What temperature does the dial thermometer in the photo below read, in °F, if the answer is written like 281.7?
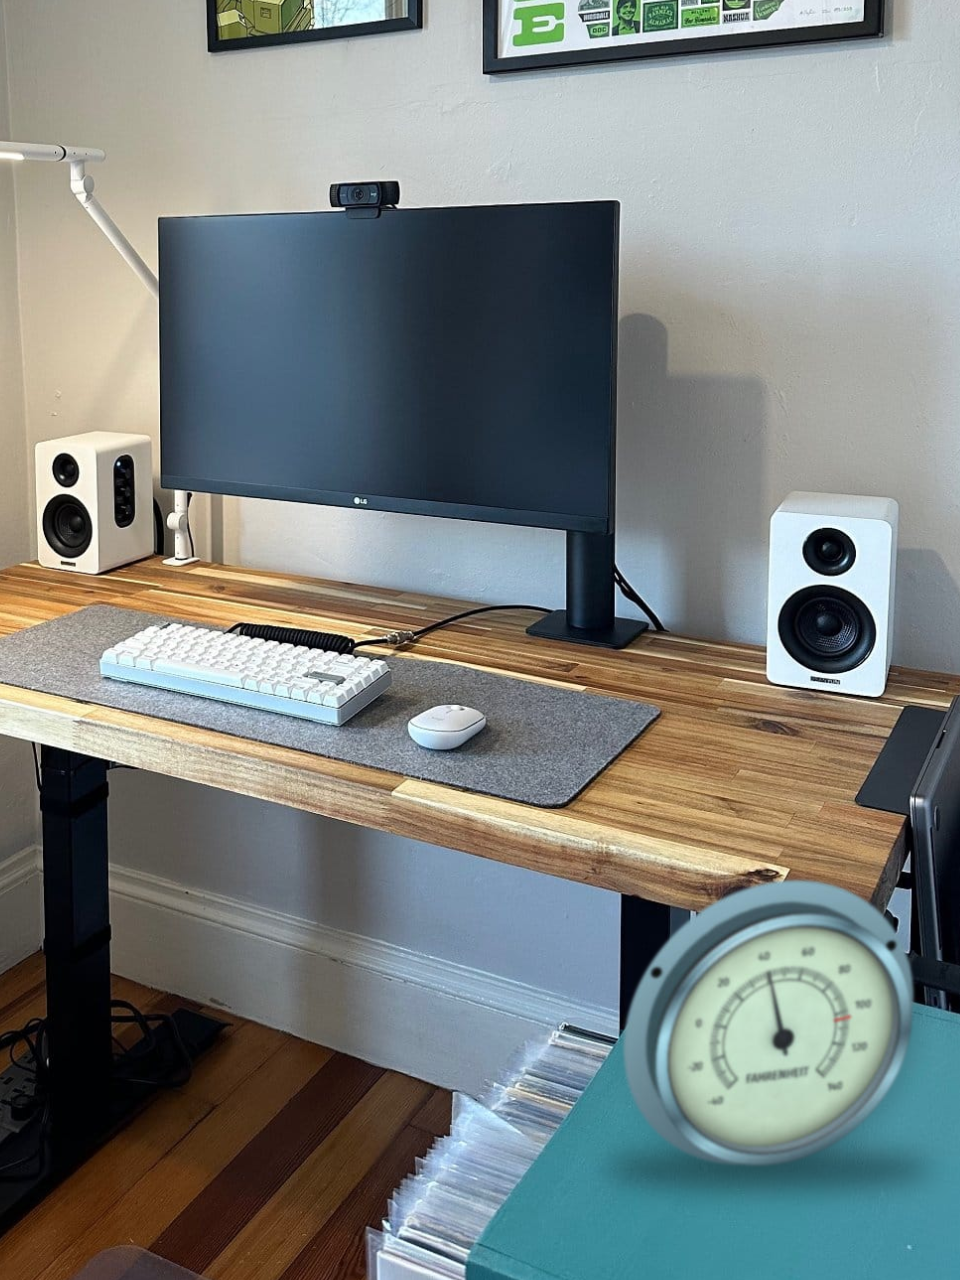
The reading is 40
